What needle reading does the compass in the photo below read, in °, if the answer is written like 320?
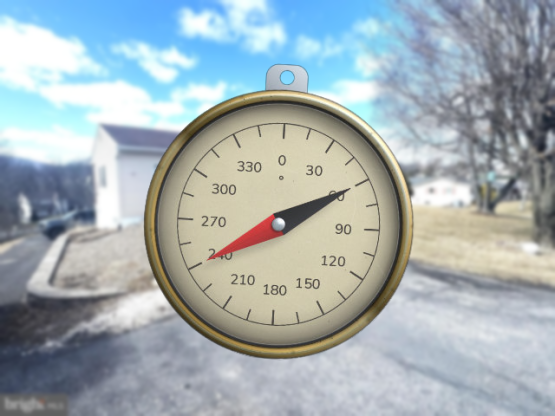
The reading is 240
